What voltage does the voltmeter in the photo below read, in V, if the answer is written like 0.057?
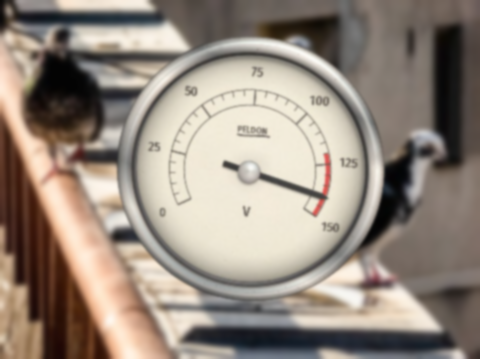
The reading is 140
